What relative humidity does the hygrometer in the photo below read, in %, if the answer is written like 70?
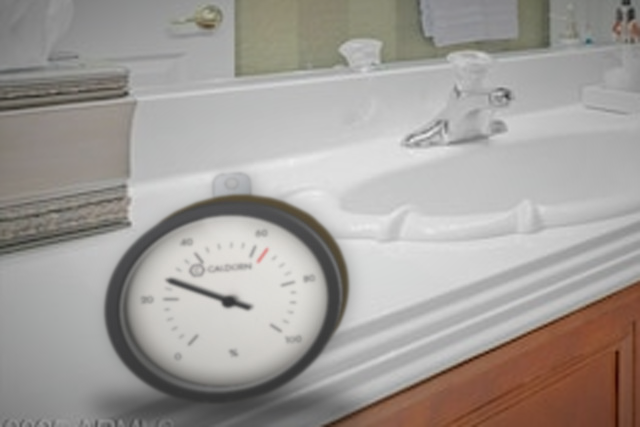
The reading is 28
